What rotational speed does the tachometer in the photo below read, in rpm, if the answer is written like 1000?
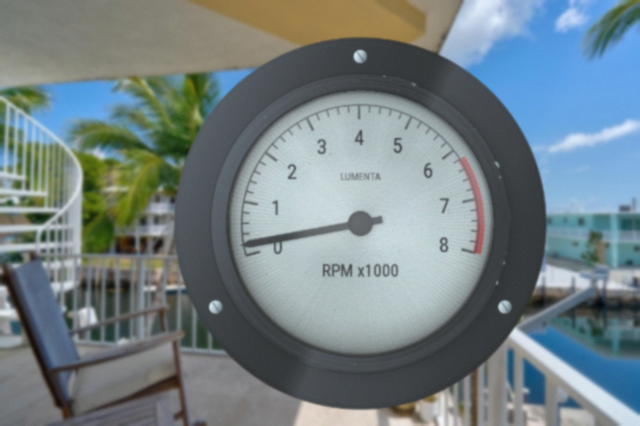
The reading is 200
